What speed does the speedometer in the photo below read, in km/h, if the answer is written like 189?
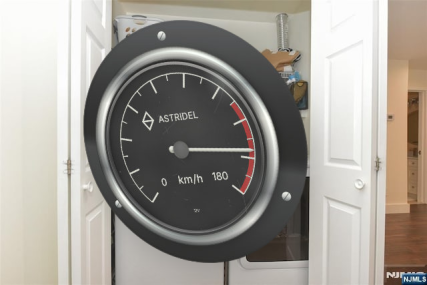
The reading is 155
